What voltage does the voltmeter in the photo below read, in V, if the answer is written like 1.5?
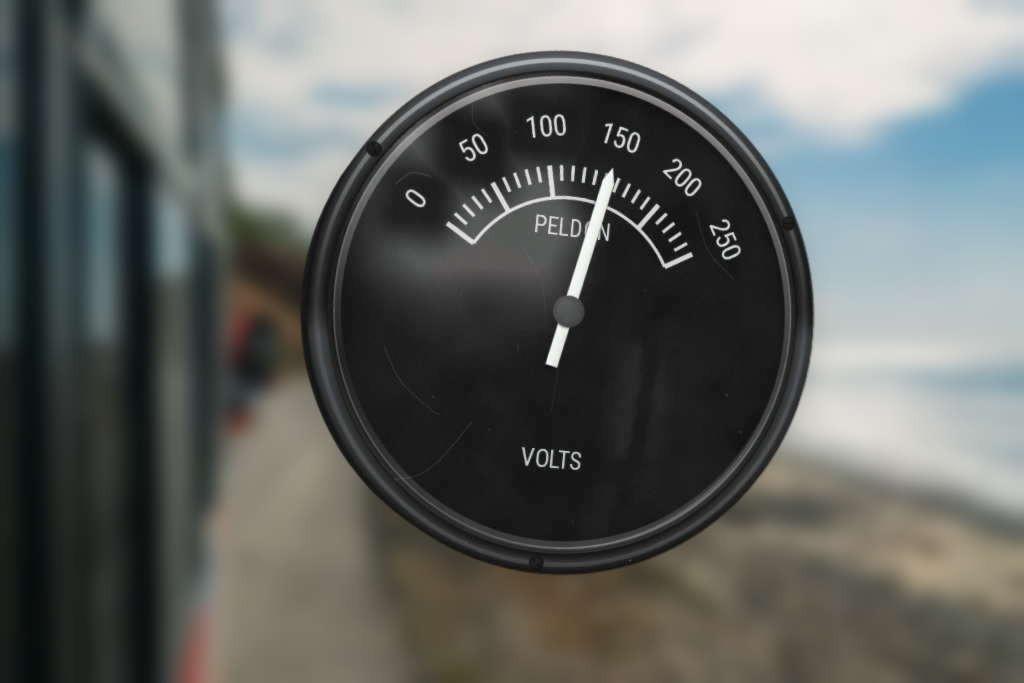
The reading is 150
